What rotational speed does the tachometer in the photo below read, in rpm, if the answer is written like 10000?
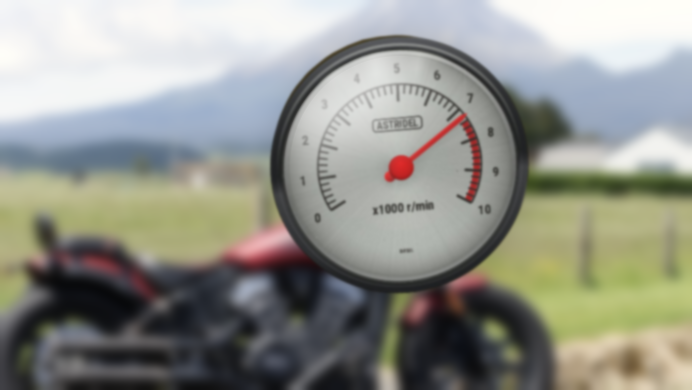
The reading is 7200
